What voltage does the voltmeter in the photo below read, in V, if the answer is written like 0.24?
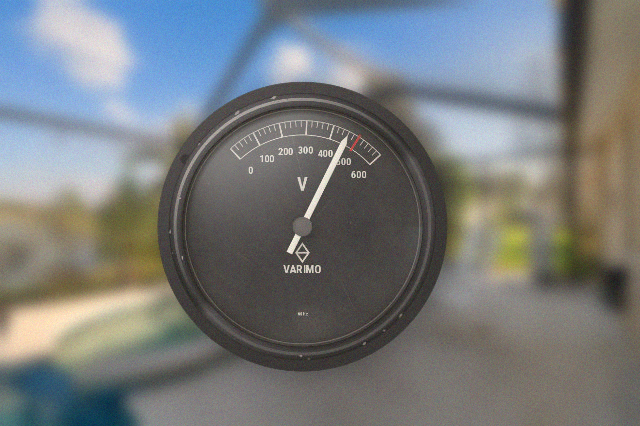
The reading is 460
